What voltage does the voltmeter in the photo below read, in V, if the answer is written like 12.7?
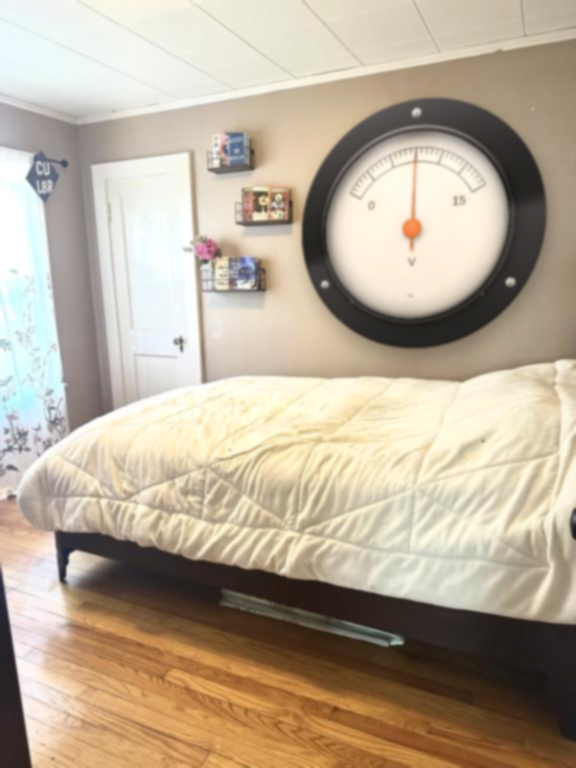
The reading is 7.5
